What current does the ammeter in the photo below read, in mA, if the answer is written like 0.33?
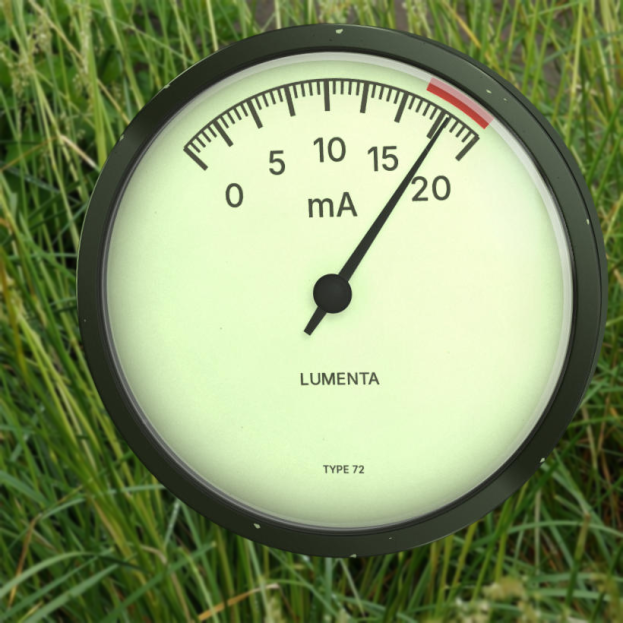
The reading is 18
